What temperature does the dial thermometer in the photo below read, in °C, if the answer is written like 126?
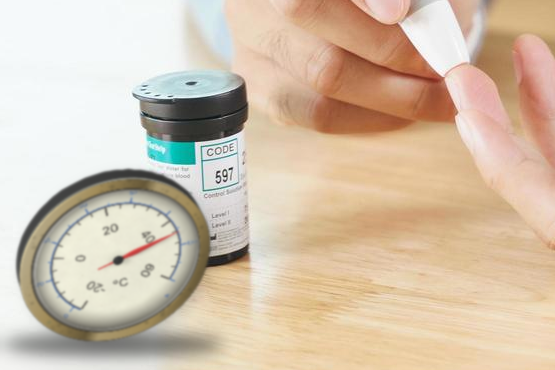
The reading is 44
